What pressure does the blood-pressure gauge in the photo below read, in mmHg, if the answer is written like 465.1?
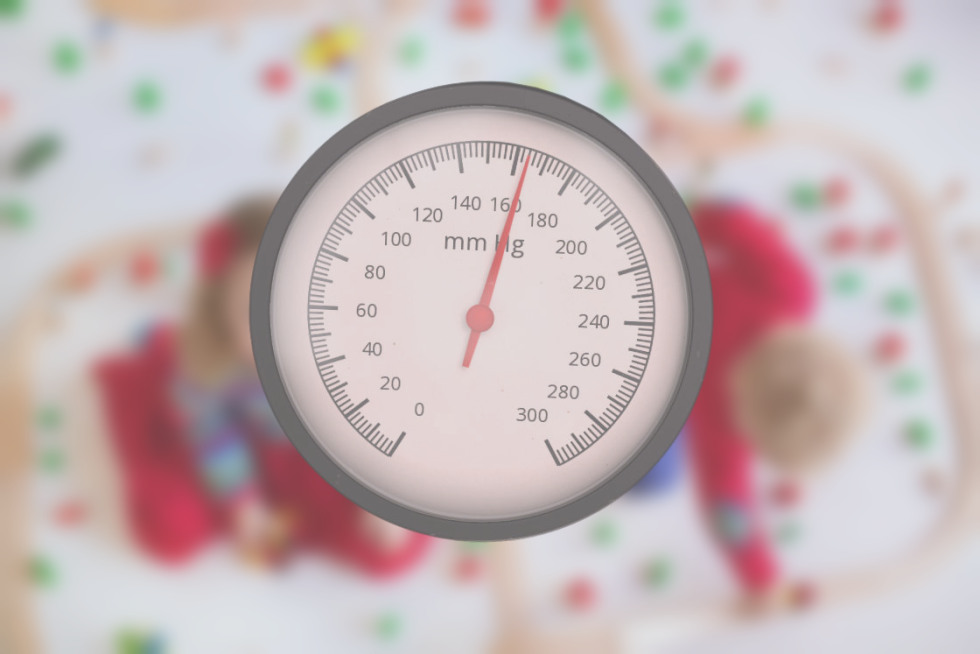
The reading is 164
